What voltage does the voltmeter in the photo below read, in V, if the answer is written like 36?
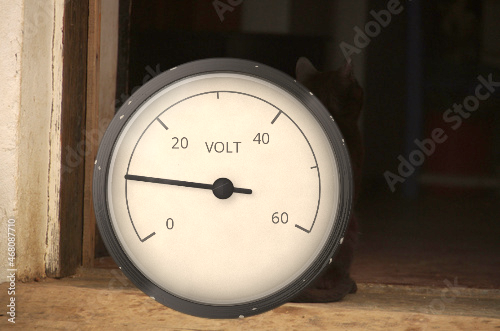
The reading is 10
